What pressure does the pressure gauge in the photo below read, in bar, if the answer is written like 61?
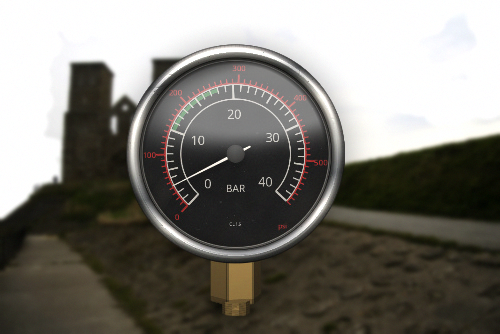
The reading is 3
